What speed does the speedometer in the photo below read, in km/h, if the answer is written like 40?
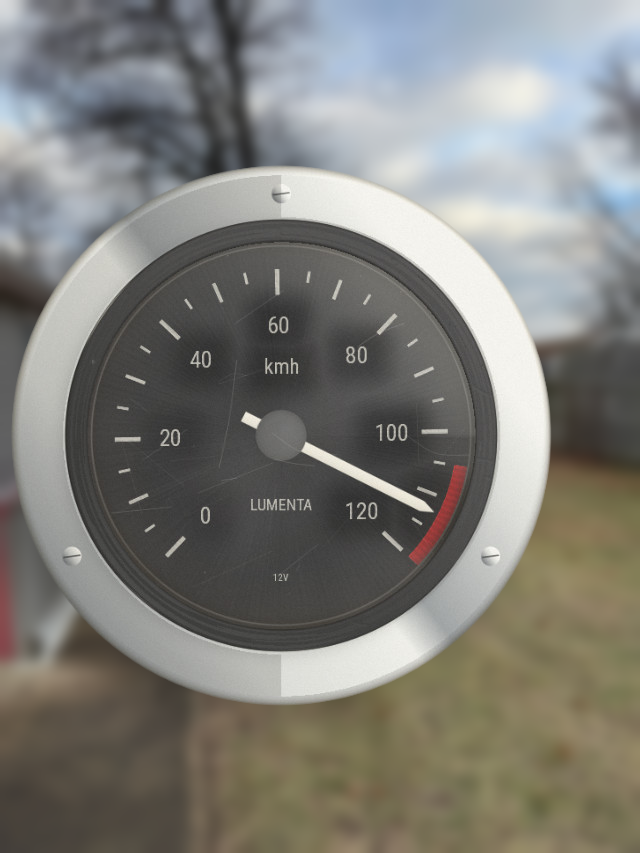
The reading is 112.5
